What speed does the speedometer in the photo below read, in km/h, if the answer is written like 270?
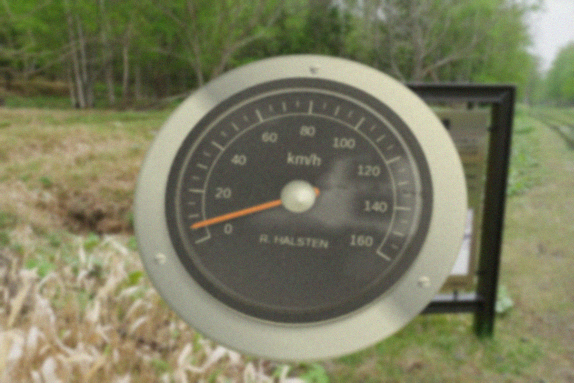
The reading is 5
